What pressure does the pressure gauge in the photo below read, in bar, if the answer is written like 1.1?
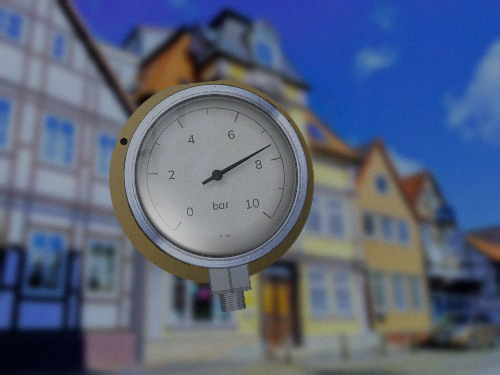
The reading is 7.5
